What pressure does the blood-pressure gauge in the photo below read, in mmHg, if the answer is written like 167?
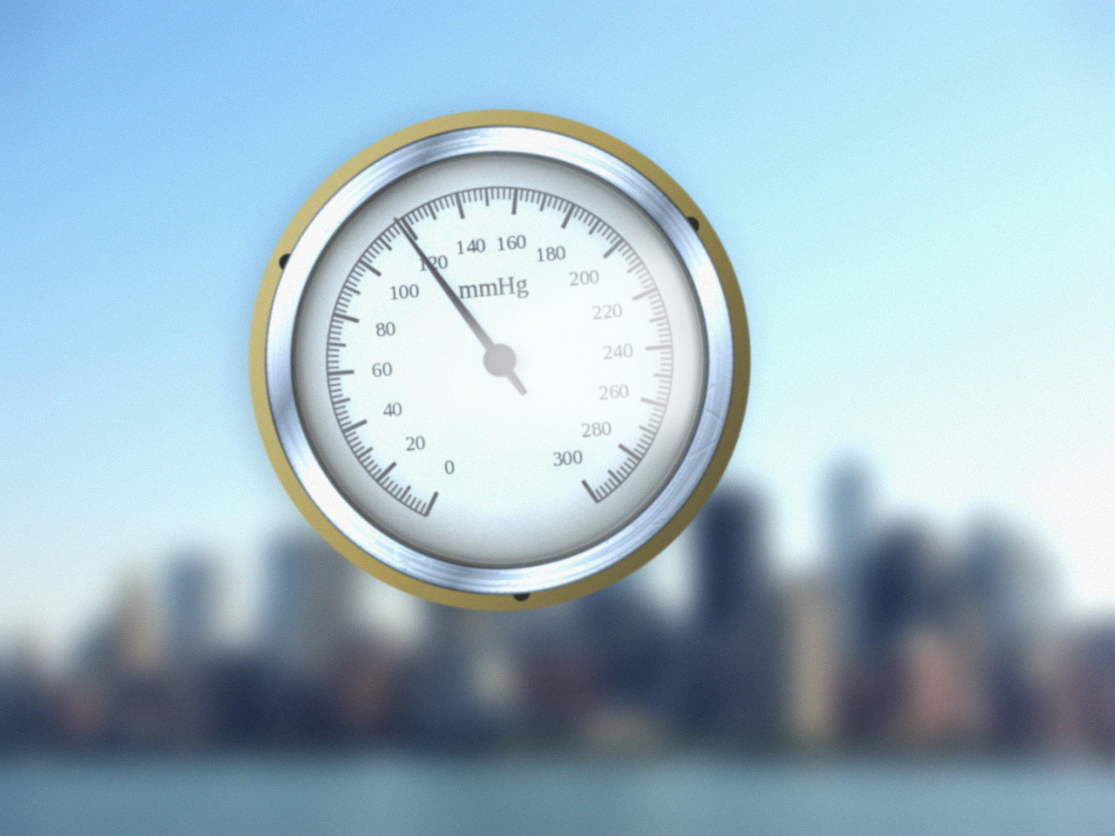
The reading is 118
